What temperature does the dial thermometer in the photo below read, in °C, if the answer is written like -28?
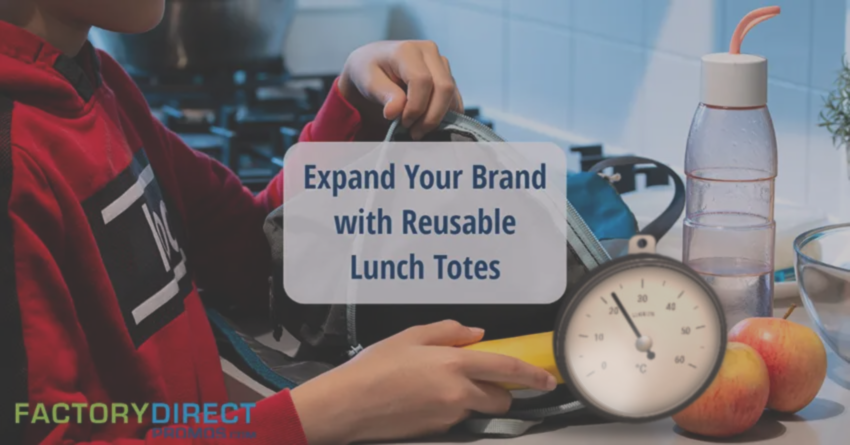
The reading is 22.5
